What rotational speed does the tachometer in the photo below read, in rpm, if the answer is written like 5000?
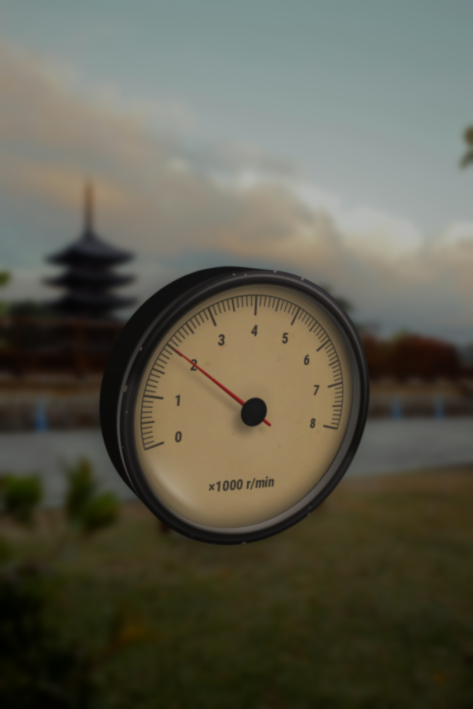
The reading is 2000
